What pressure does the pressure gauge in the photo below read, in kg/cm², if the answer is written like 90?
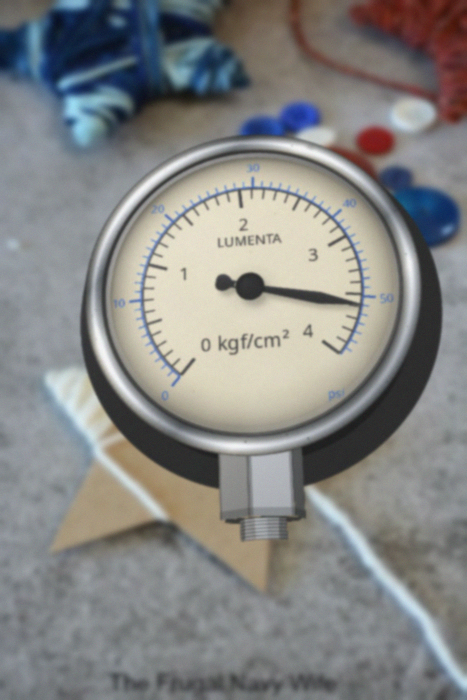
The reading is 3.6
